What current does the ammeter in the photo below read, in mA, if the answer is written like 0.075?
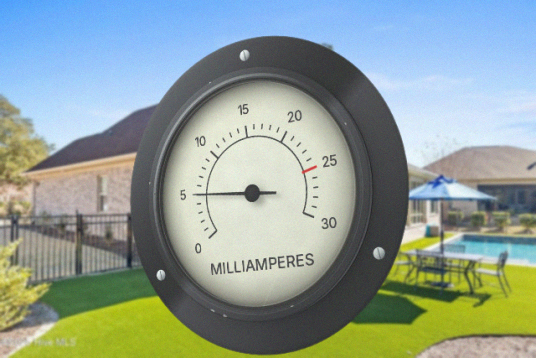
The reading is 5
